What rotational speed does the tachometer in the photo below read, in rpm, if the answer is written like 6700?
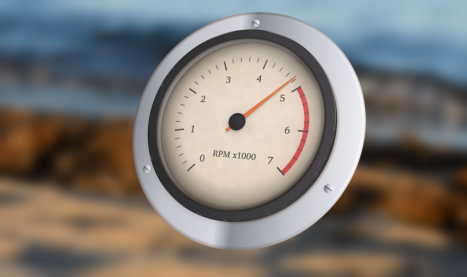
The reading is 4800
